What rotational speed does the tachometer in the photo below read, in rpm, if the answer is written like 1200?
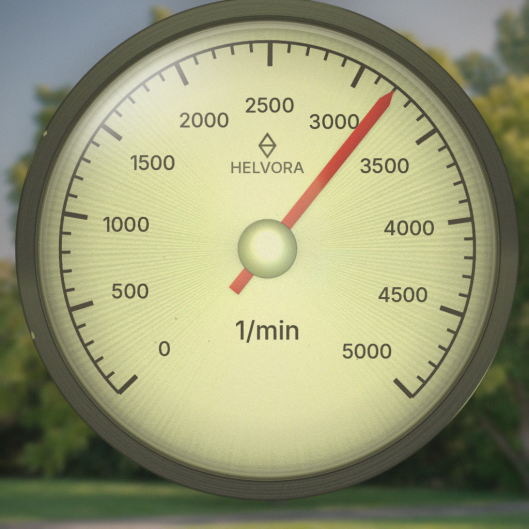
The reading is 3200
